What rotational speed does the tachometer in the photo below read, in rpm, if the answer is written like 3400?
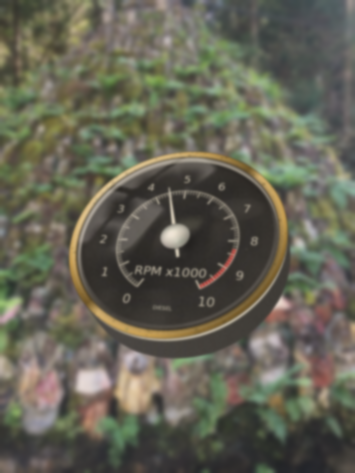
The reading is 4500
